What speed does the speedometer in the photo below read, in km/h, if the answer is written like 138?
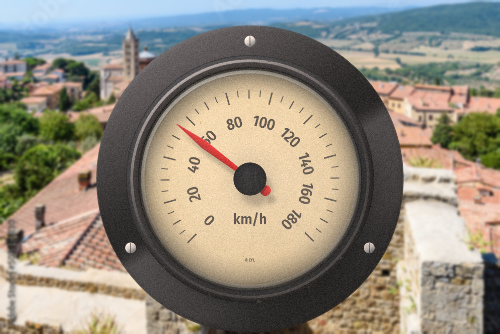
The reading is 55
